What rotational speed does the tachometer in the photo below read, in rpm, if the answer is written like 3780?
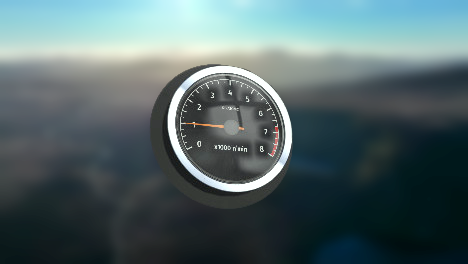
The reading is 1000
